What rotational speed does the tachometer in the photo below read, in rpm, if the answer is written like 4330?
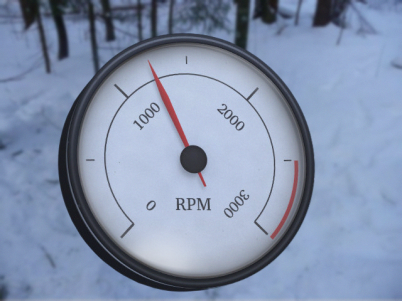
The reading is 1250
